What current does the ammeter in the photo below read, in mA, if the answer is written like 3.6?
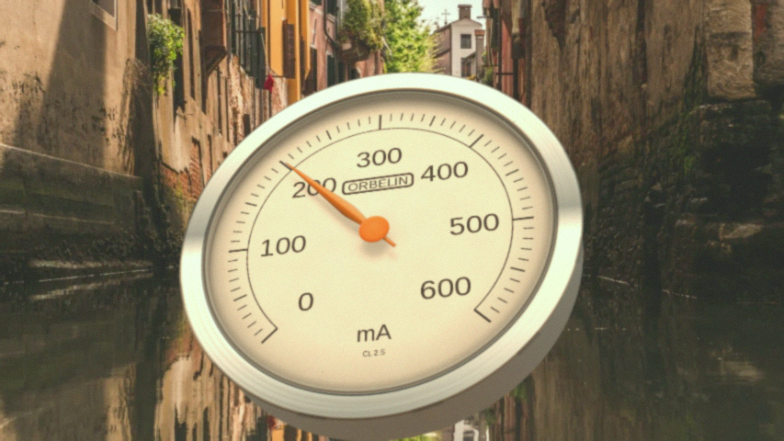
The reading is 200
